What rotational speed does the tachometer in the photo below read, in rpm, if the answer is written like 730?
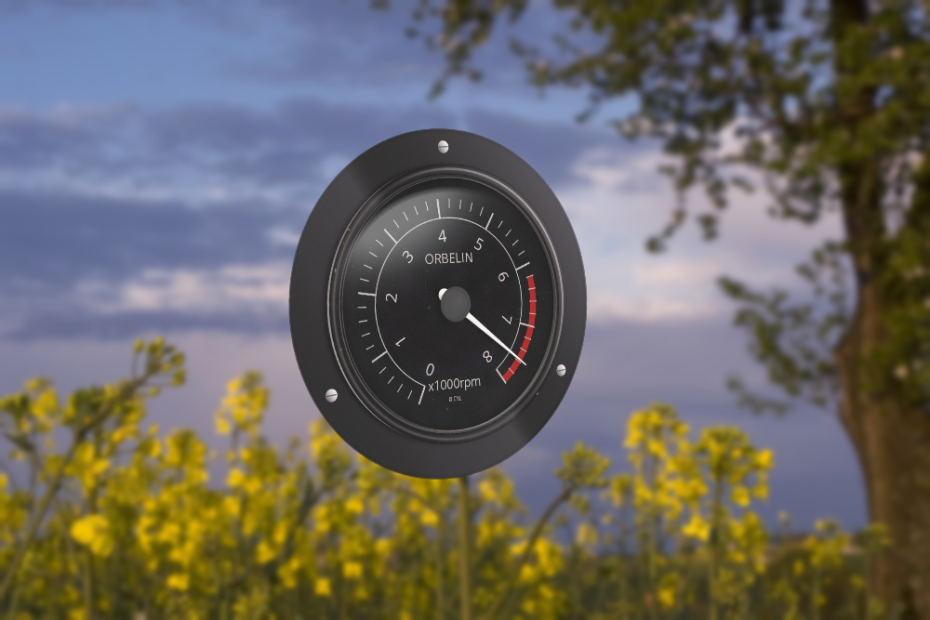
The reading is 7600
